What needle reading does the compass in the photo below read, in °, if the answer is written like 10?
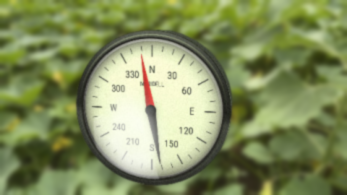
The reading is 350
